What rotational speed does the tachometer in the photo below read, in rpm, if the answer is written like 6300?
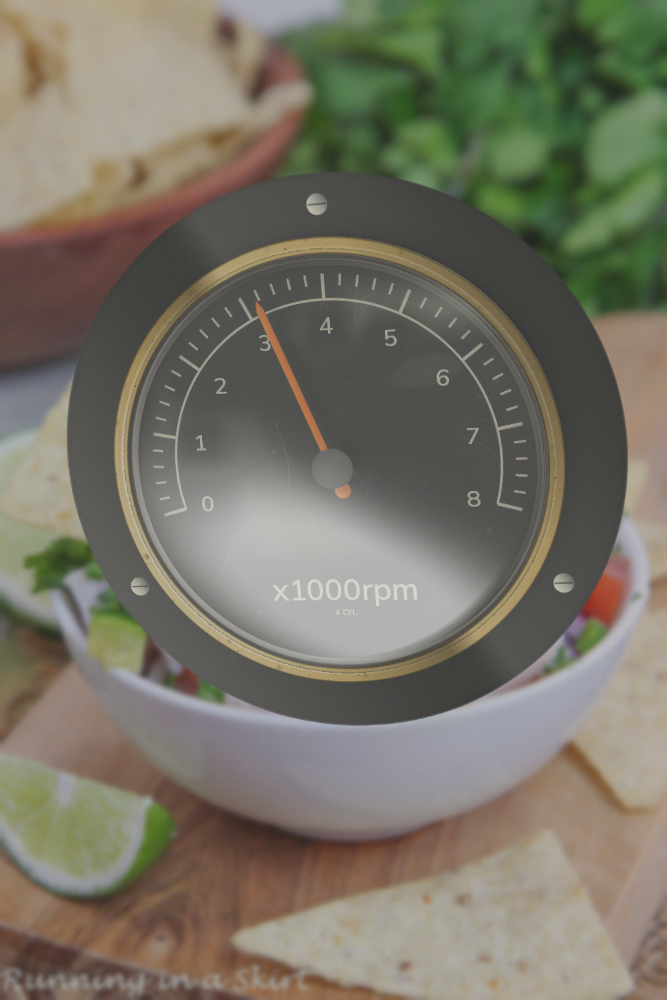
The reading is 3200
